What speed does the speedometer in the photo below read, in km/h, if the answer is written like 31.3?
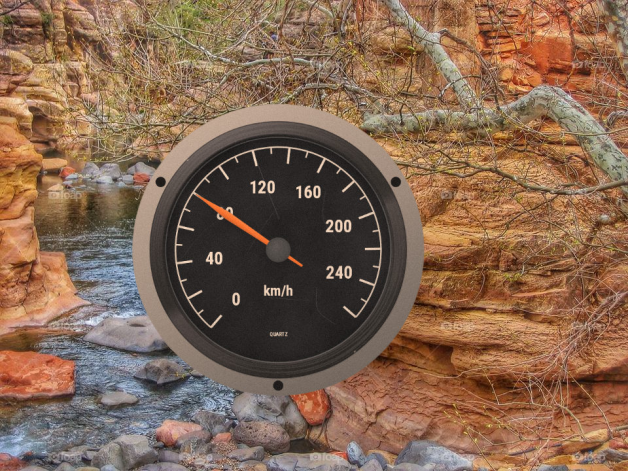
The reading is 80
